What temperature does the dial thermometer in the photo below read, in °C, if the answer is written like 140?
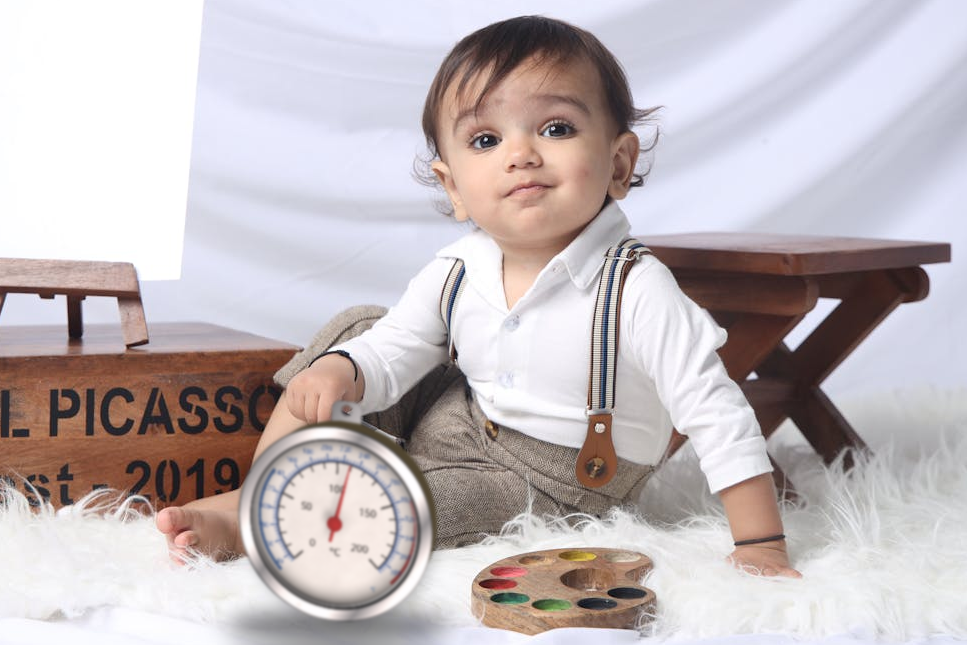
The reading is 110
